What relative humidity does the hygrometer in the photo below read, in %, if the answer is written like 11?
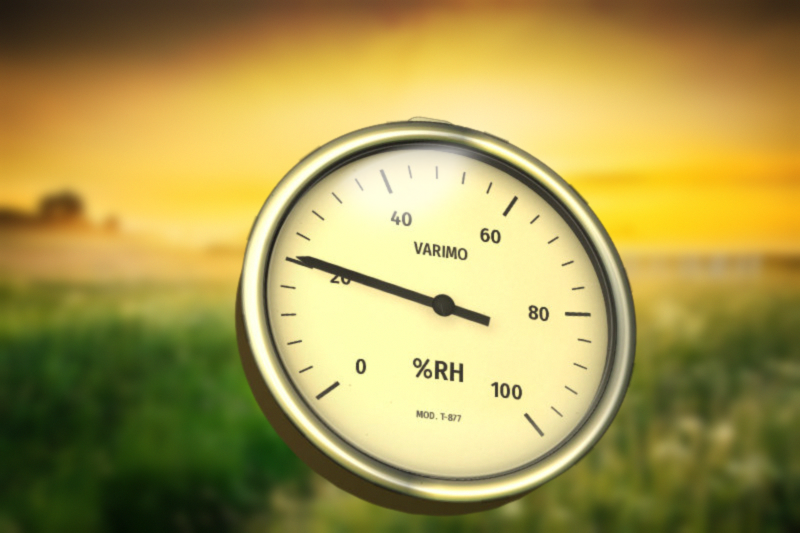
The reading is 20
